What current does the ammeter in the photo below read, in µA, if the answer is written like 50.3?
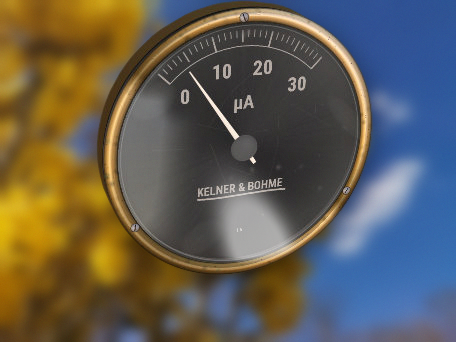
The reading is 4
